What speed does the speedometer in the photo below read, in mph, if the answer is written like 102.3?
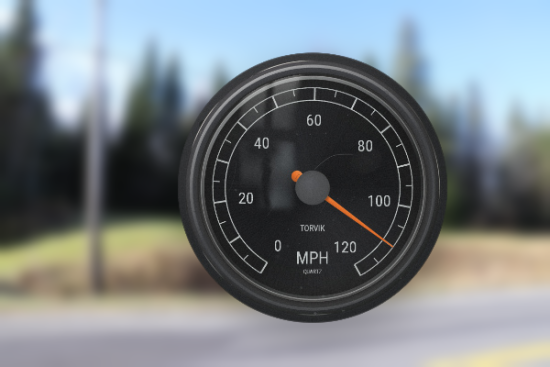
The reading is 110
